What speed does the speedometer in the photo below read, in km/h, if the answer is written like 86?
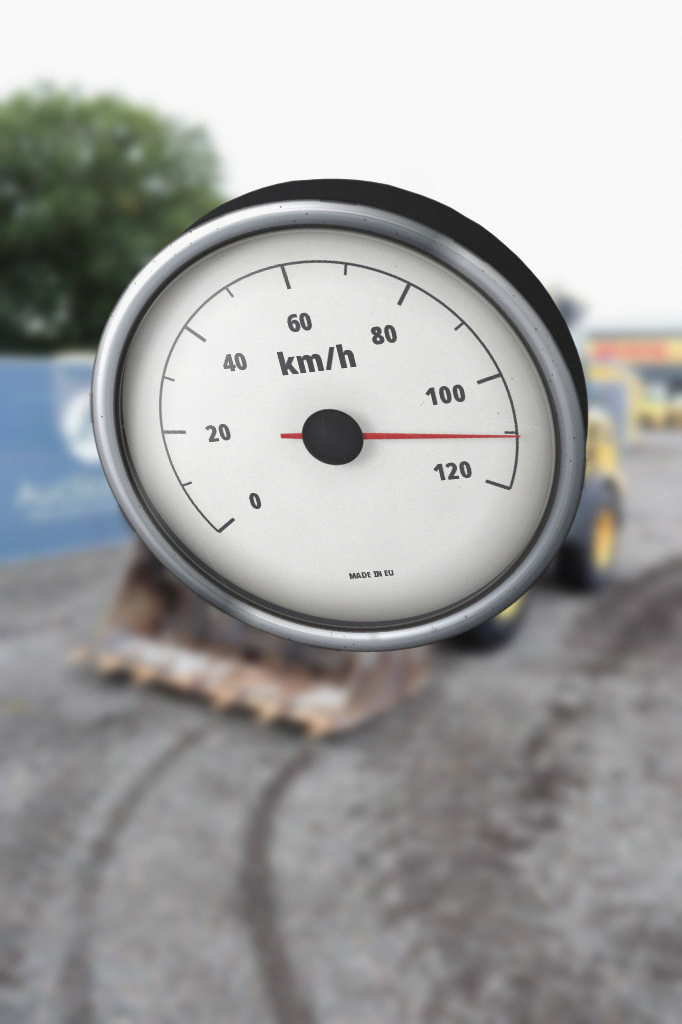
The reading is 110
